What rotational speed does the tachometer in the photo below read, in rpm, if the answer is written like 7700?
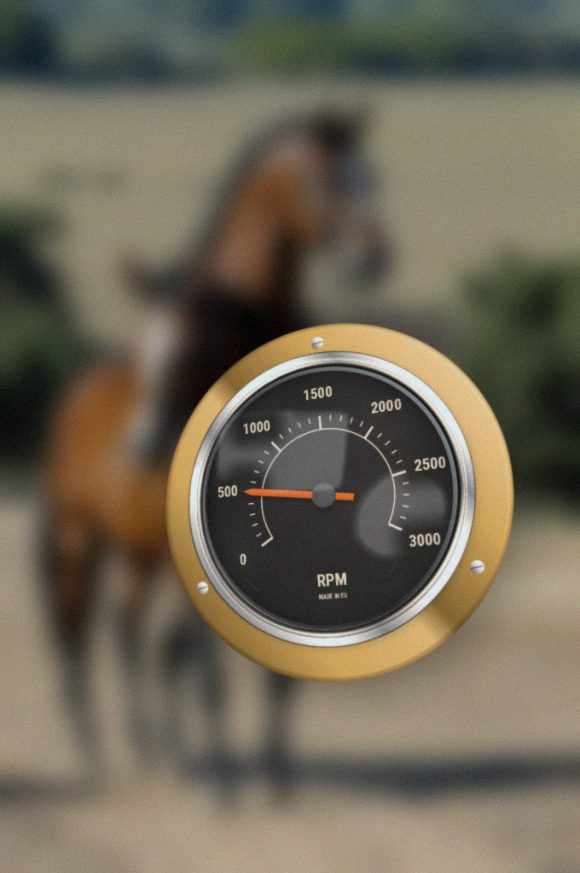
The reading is 500
